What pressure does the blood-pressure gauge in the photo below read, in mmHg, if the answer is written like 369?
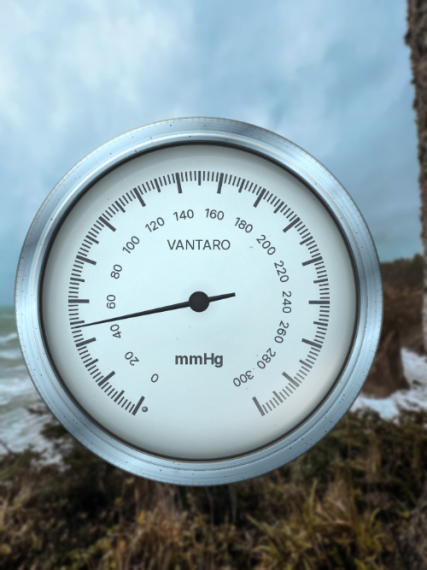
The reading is 48
